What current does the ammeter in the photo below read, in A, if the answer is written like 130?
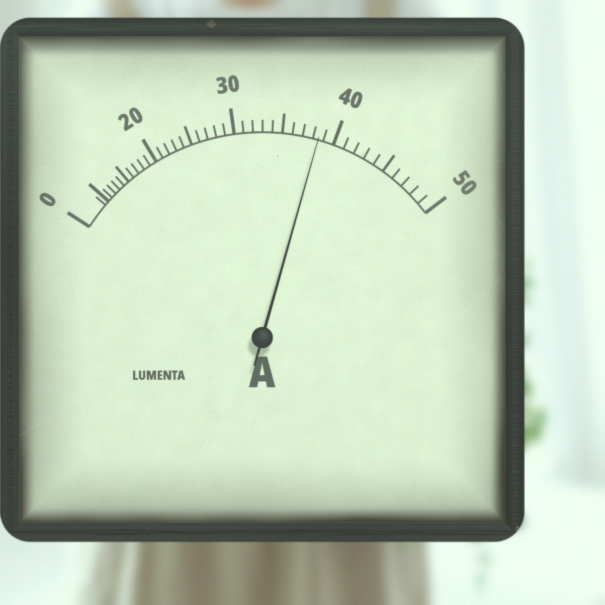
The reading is 38.5
